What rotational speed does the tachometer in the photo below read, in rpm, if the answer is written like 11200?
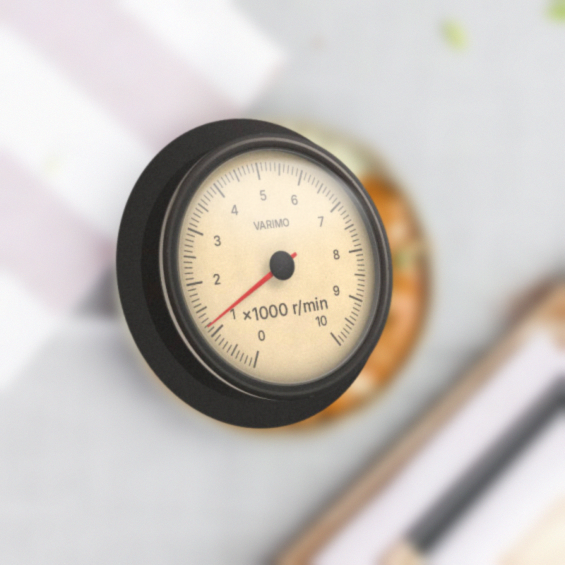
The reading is 1200
